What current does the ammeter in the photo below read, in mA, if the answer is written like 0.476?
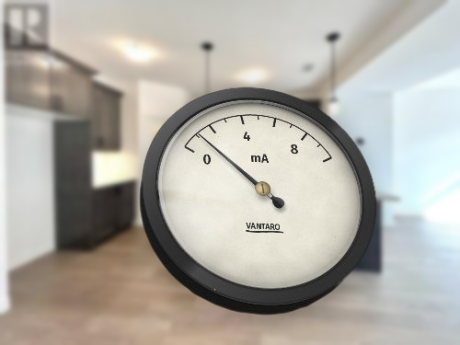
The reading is 1
